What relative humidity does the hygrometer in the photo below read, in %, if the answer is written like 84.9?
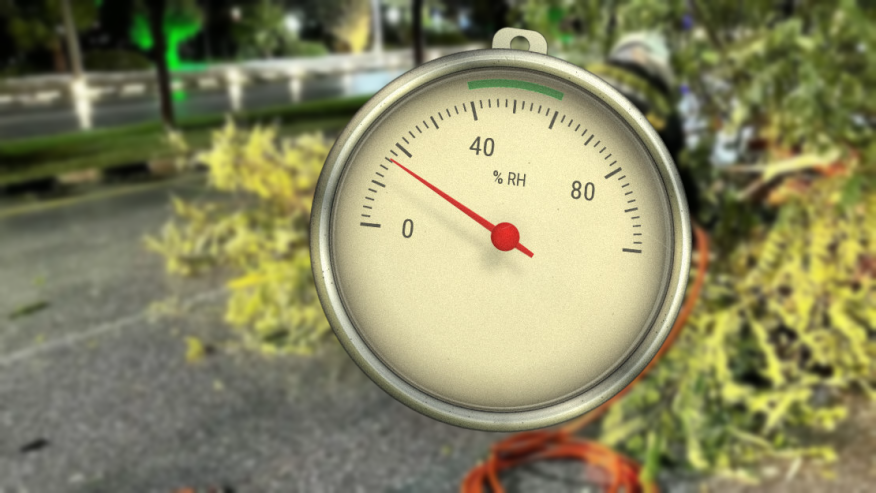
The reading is 16
